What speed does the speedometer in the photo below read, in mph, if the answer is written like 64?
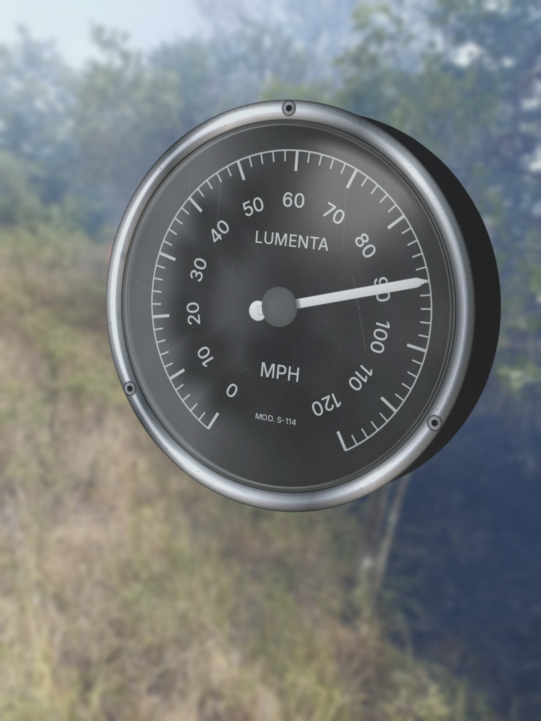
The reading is 90
